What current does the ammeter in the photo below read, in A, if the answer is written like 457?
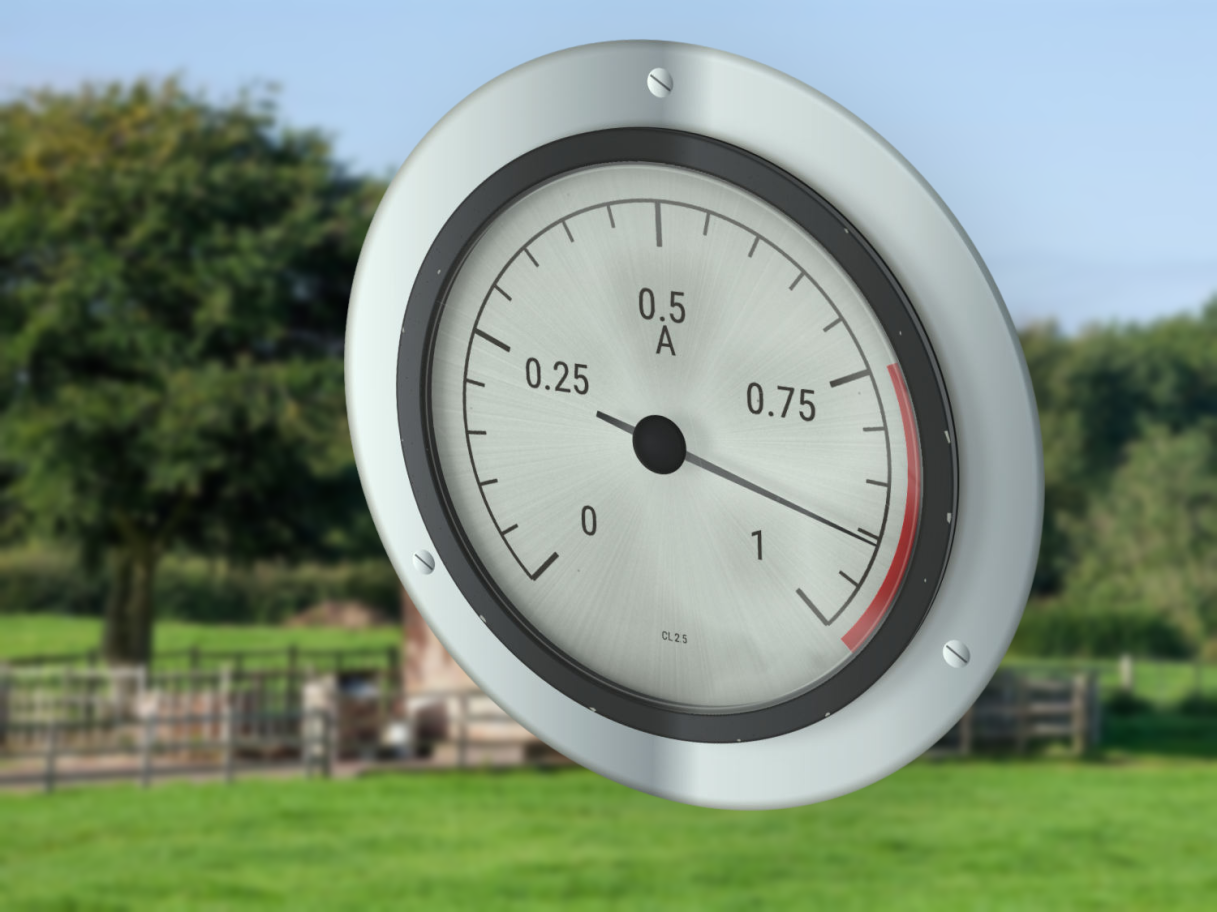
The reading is 0.9
